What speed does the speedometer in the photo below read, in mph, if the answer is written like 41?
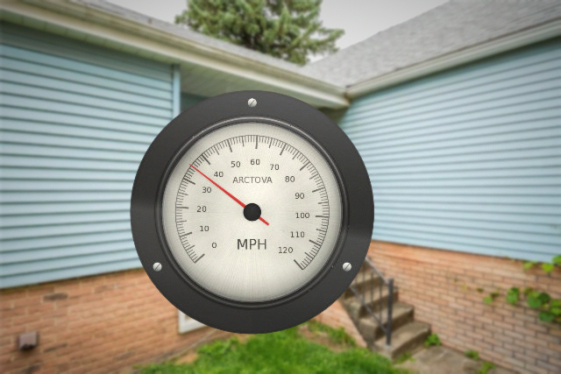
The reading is 35
